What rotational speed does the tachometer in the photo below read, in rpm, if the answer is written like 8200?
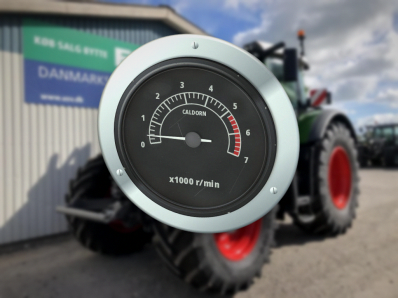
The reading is 400
